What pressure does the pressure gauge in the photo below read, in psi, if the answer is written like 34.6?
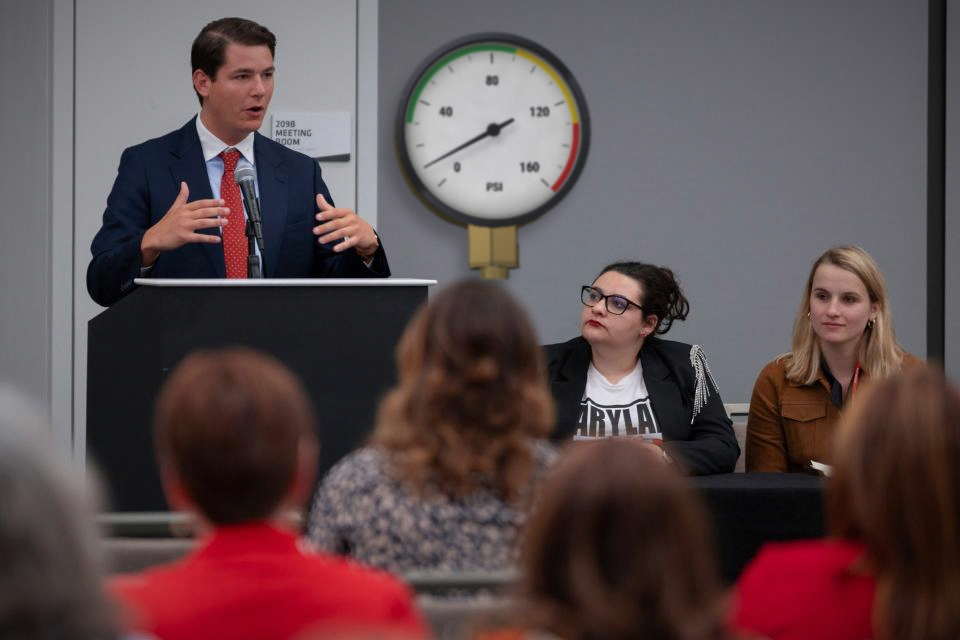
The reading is 10
